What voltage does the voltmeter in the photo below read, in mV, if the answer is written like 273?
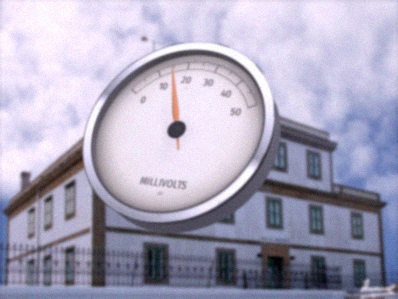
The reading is 15
